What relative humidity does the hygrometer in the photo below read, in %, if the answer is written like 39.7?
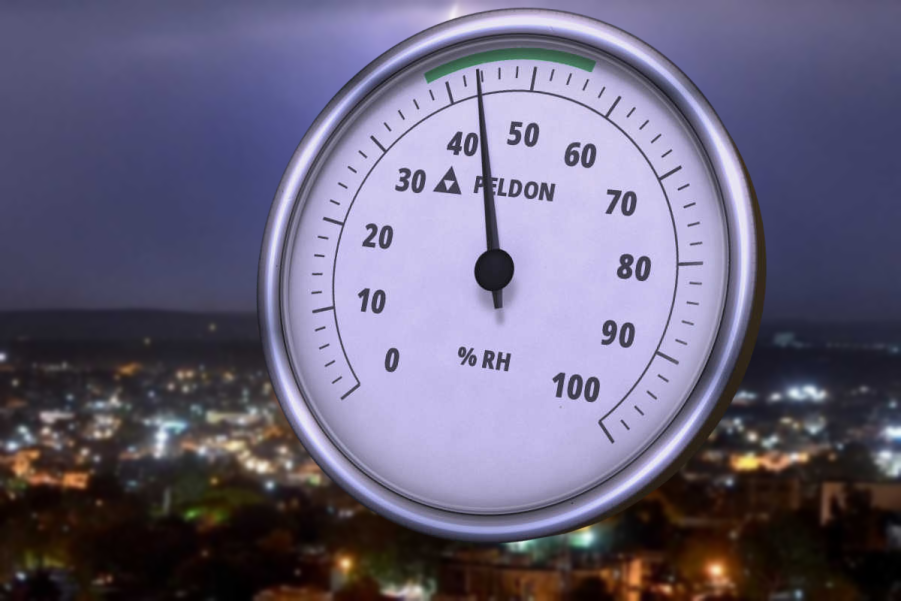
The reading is 44
